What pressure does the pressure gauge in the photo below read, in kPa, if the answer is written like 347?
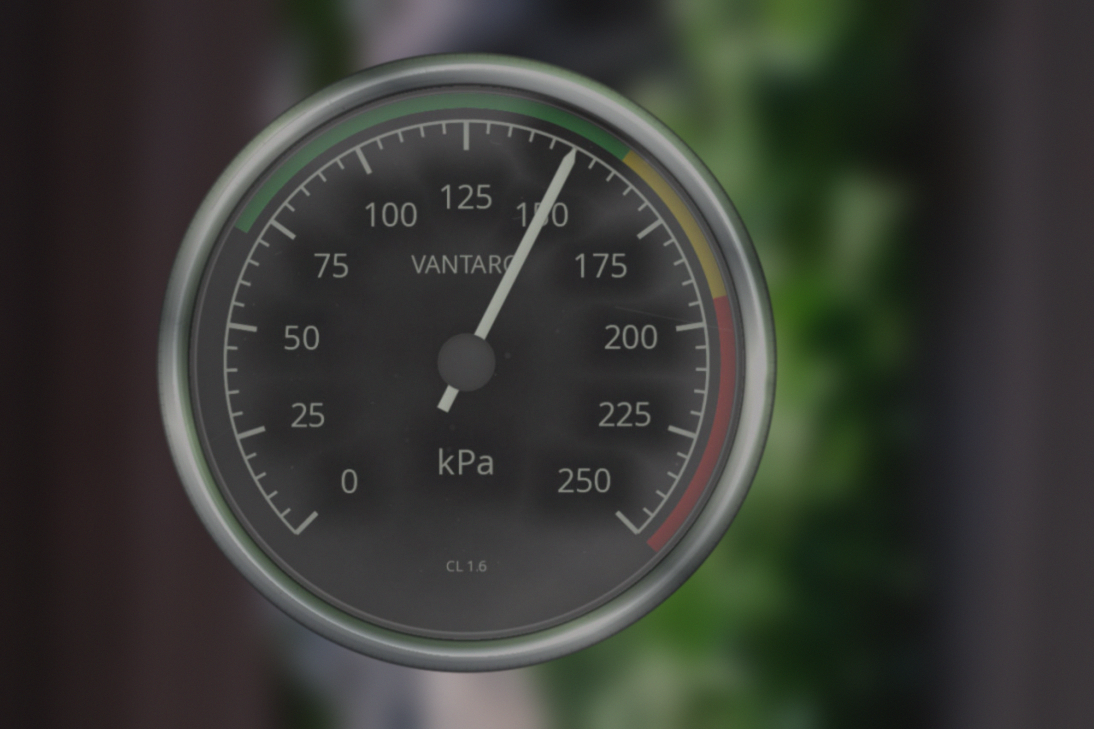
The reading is 150
